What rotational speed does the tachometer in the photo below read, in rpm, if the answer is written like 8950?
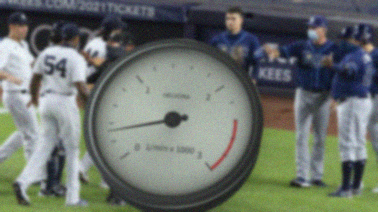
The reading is 300
